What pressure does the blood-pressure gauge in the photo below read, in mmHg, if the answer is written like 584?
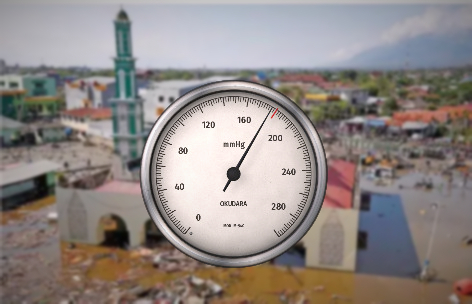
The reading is 180
